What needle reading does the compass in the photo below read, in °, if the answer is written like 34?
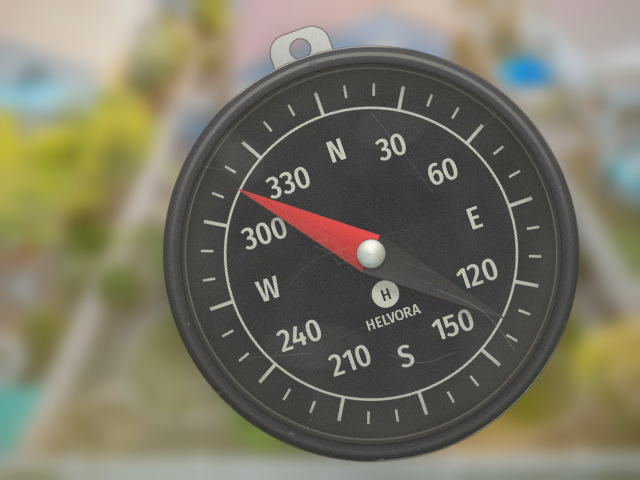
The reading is 315
